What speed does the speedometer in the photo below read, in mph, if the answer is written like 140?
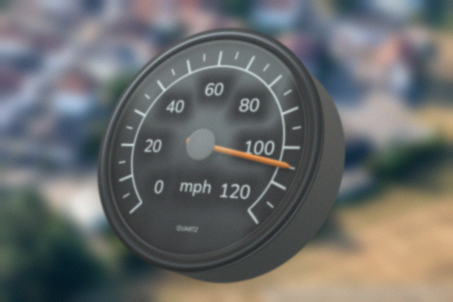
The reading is 105
